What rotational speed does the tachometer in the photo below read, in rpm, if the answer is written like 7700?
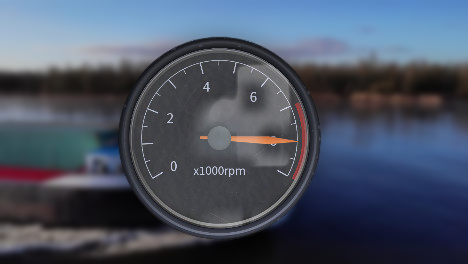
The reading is 8000
